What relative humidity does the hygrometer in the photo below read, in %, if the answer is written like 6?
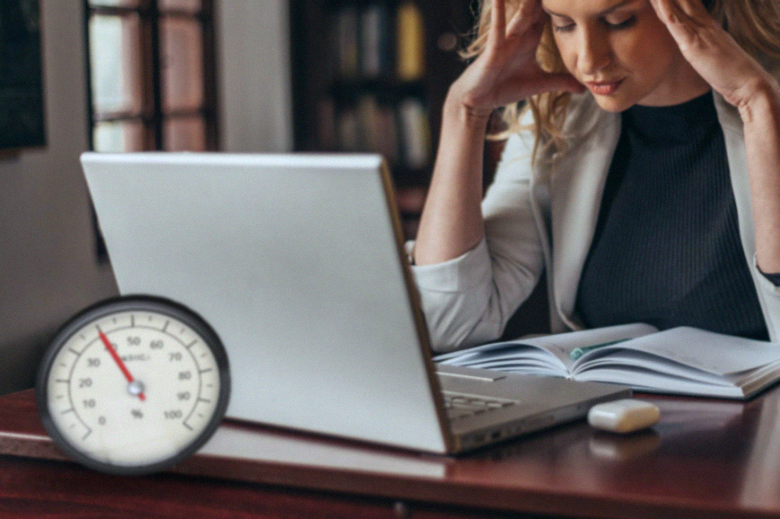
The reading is 40
